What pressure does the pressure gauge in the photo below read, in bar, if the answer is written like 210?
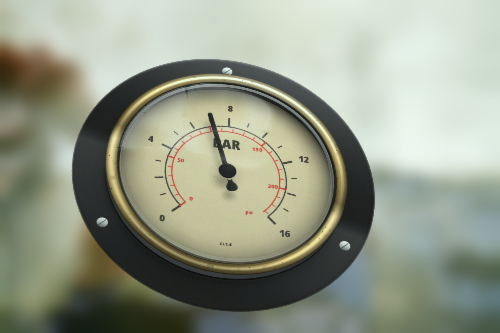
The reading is 7
